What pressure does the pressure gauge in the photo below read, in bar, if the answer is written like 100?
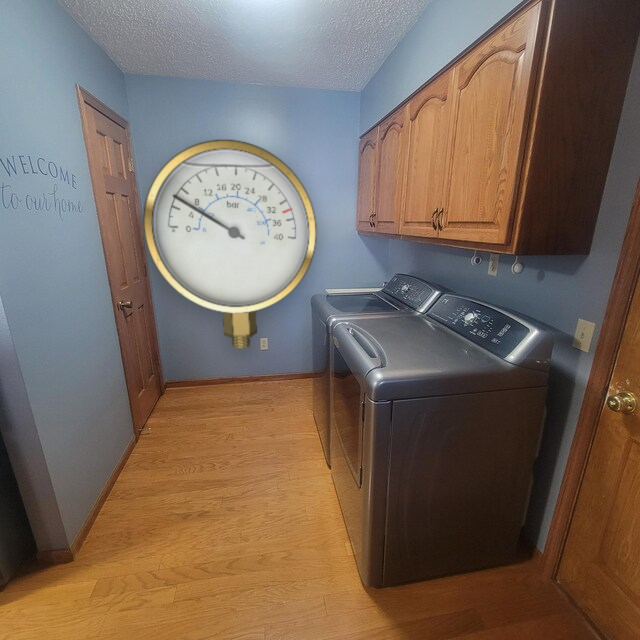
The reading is 6
